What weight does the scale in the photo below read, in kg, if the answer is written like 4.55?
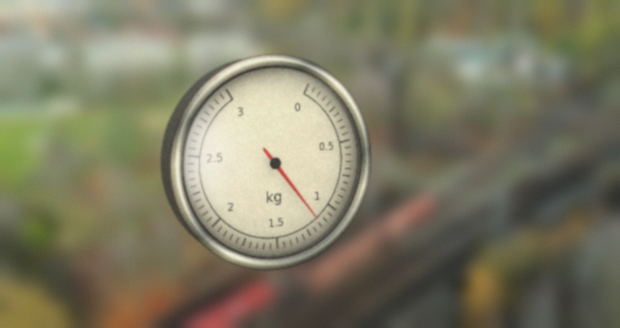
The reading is 1.15
